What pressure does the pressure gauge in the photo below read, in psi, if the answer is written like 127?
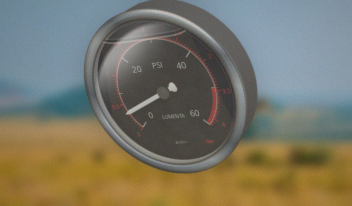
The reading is 5
